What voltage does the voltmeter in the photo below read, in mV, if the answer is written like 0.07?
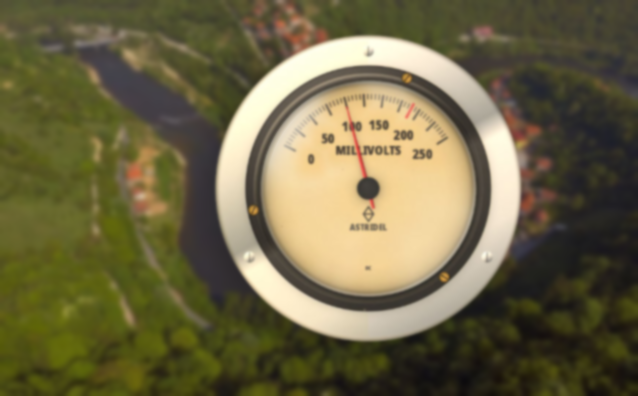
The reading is 100
